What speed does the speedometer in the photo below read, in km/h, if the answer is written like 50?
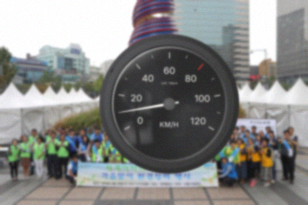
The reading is 10
